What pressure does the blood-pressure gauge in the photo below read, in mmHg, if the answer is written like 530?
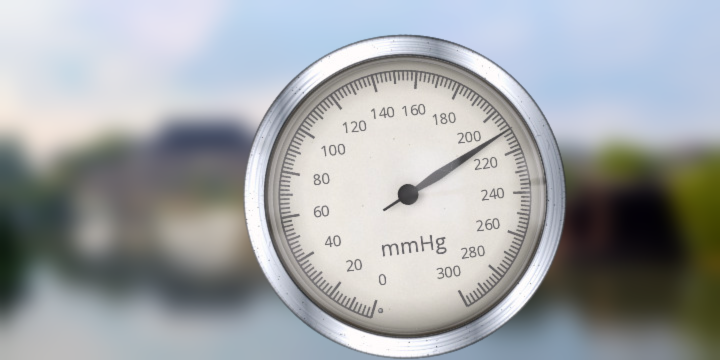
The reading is 210
